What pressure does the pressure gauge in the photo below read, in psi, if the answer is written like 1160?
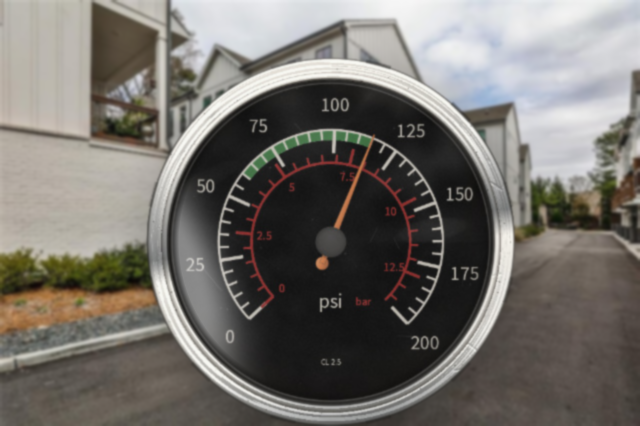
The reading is 115
